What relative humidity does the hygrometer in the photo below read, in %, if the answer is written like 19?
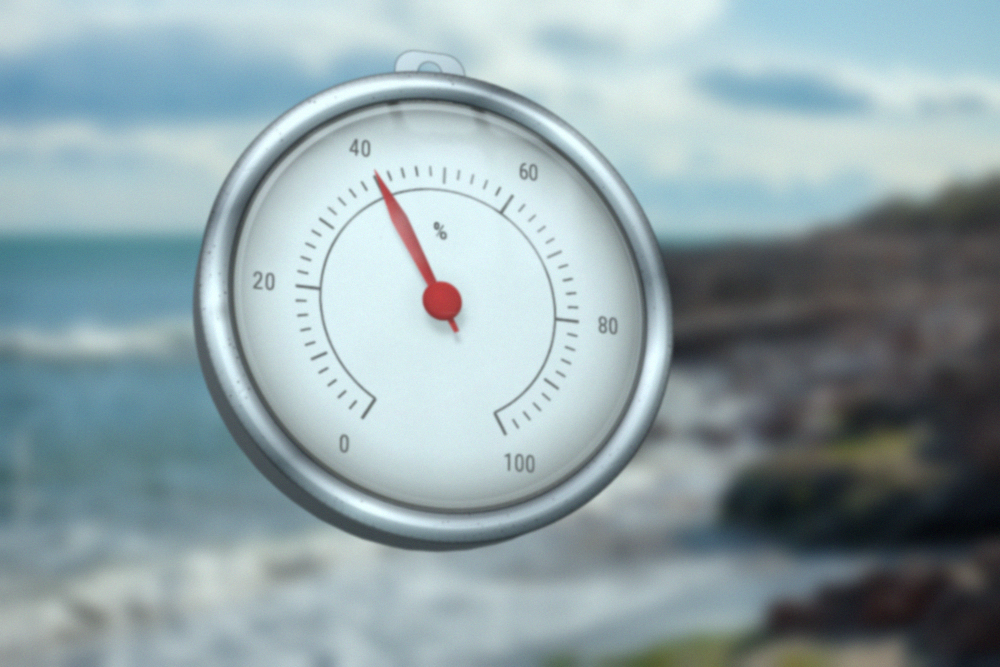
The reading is 40
